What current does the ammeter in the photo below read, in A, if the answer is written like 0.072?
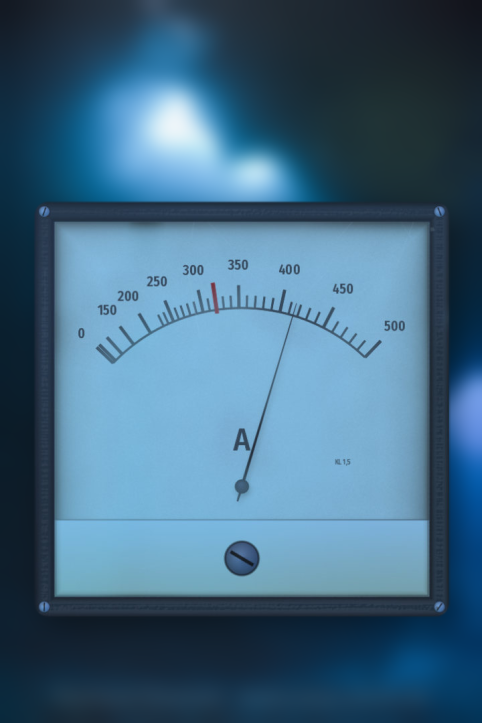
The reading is 415
